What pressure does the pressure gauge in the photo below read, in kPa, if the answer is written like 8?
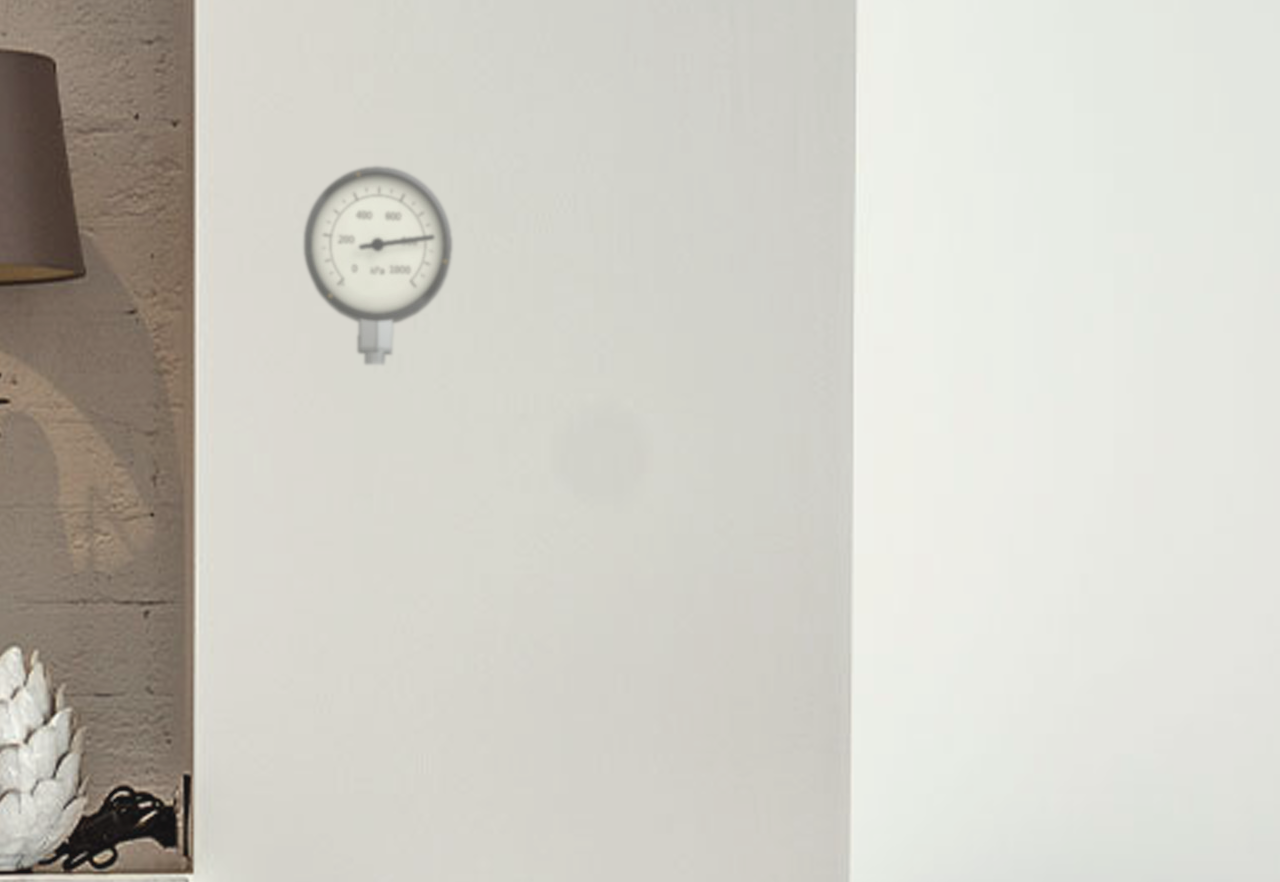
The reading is 800
